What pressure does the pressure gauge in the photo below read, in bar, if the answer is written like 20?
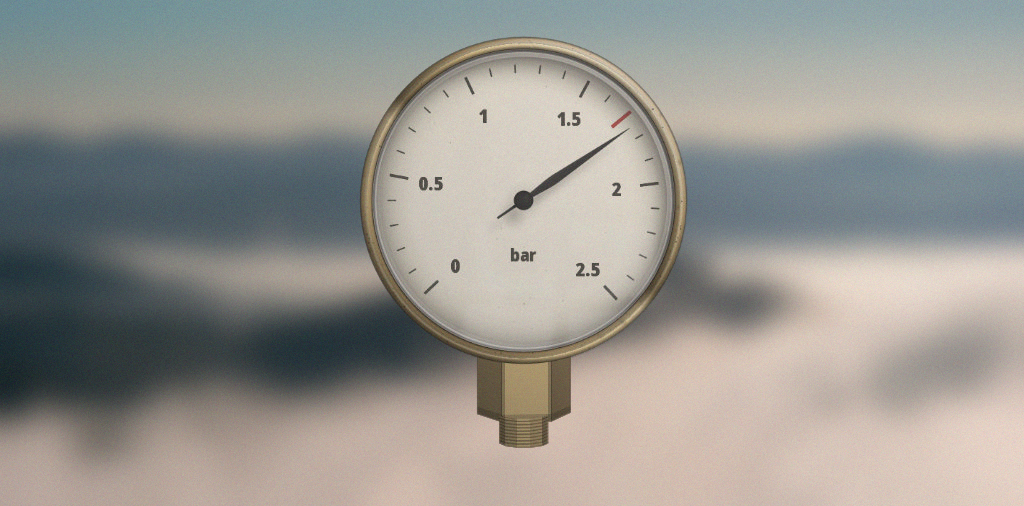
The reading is 1.75
